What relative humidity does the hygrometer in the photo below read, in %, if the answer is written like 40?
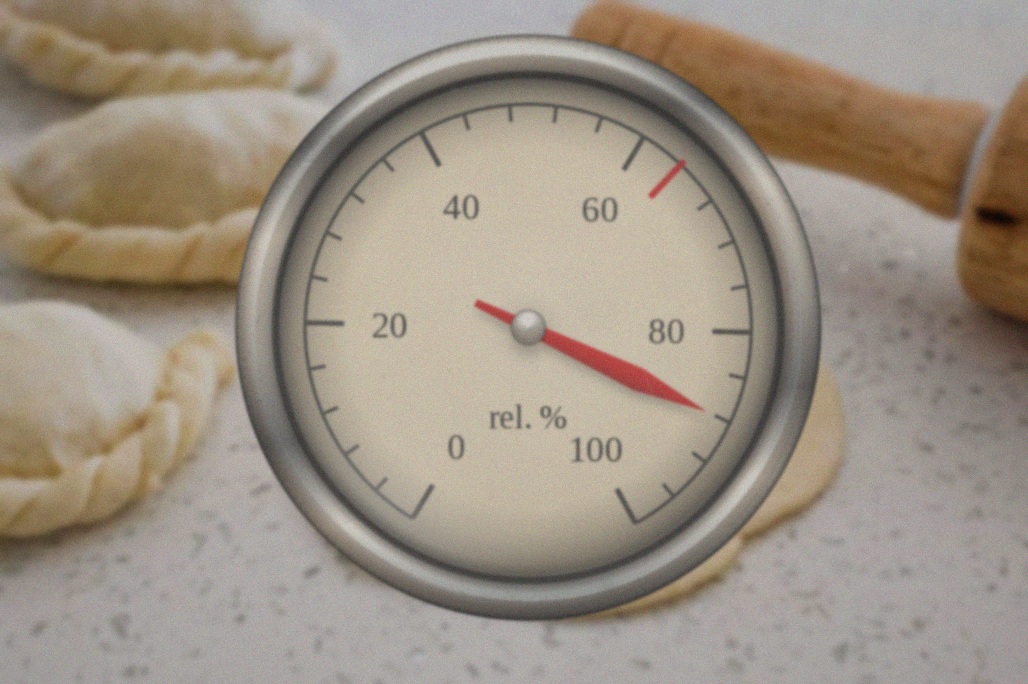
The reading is 88
